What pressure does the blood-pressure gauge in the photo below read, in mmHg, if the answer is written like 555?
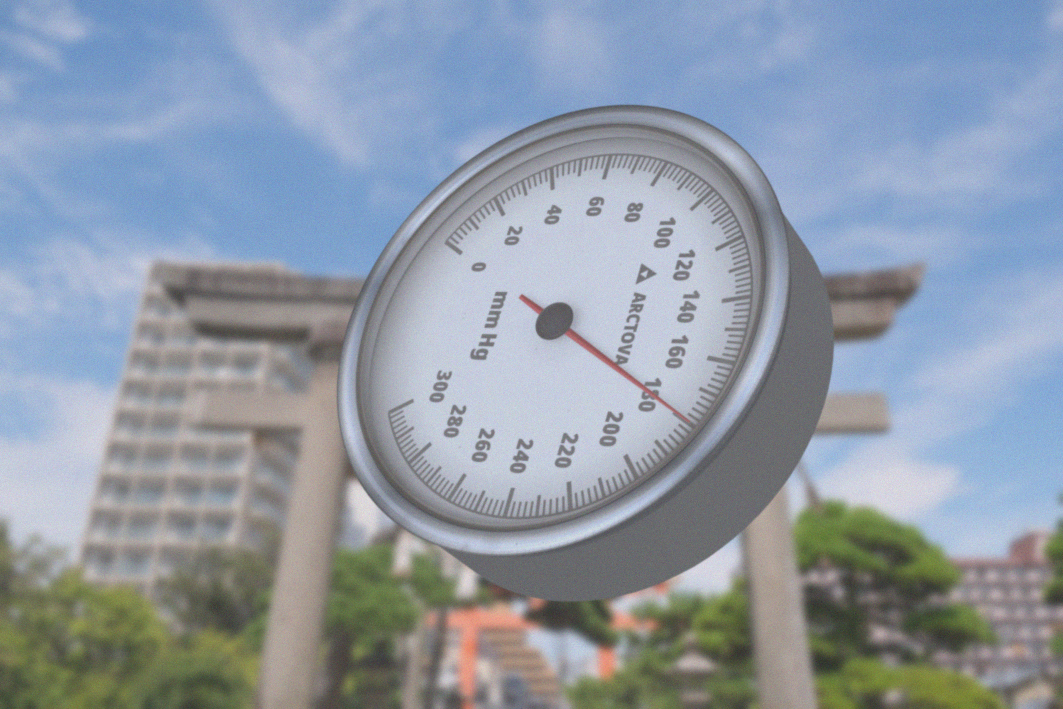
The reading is 180
